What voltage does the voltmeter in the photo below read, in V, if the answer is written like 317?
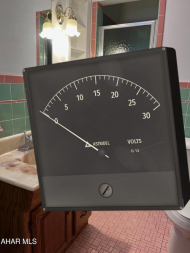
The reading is 0
